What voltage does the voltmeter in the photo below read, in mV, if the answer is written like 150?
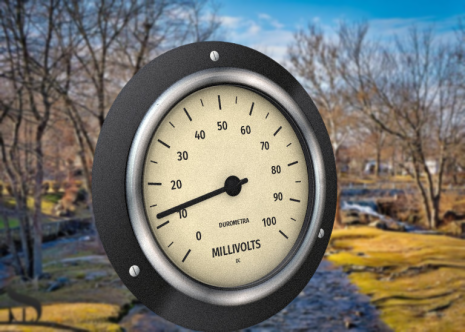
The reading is 12.5
